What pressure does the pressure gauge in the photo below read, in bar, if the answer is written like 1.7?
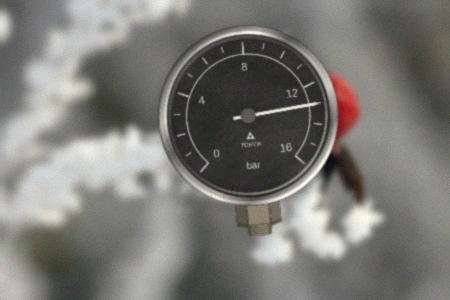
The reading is 13
